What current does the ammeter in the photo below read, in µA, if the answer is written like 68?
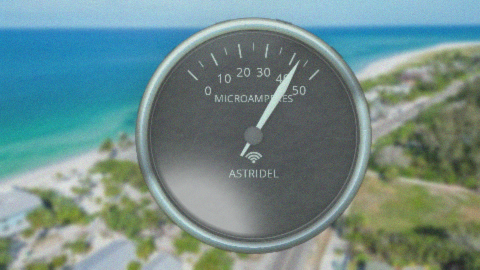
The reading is 42.5
